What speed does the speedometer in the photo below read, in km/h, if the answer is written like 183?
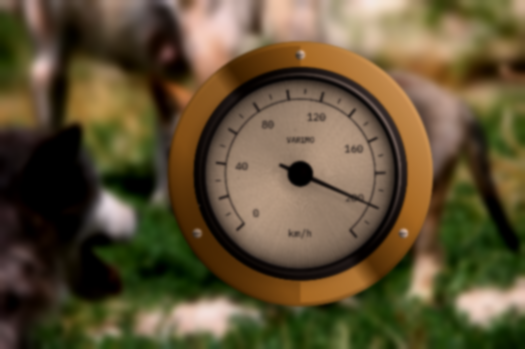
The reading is 200
